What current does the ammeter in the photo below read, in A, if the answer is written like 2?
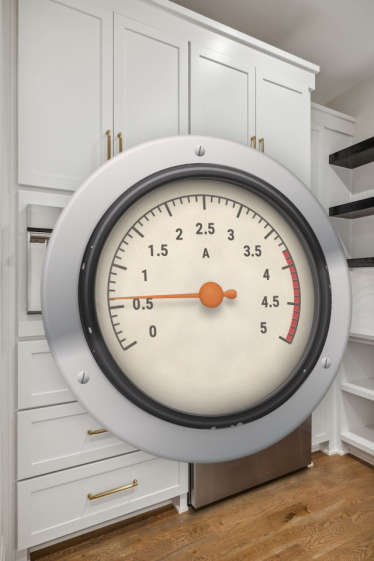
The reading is 0.6
